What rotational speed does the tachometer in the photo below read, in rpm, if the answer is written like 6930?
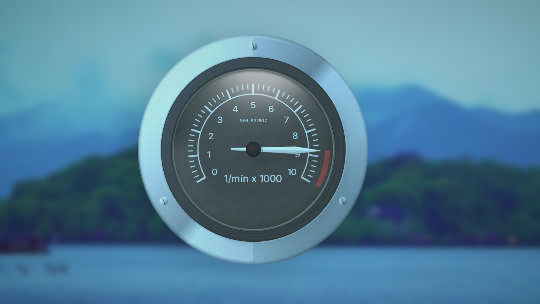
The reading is 8800
